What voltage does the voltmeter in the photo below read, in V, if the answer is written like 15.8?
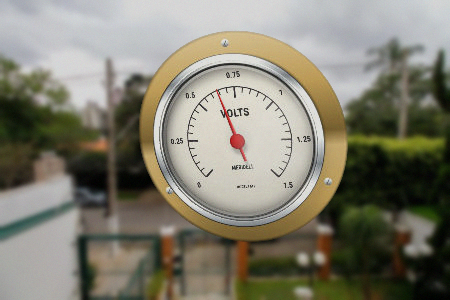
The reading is 0.65
